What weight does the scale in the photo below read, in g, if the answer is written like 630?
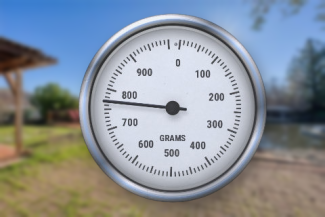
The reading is 770
